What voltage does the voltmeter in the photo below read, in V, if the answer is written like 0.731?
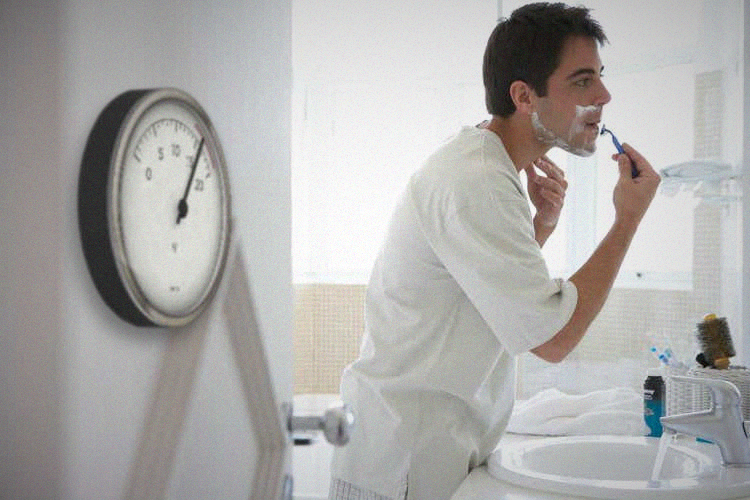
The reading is 15
